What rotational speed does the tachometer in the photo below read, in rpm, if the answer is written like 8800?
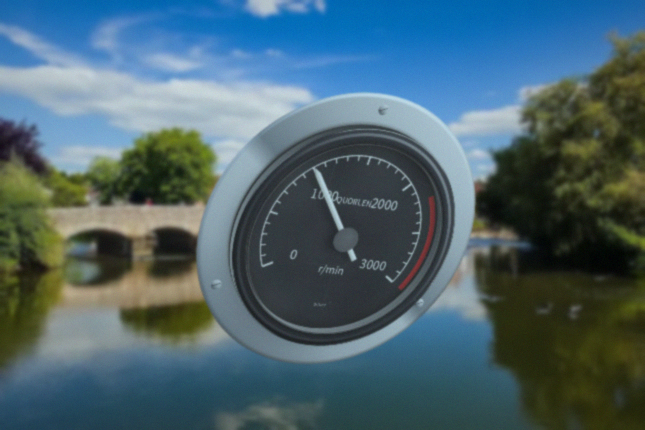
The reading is 1000
